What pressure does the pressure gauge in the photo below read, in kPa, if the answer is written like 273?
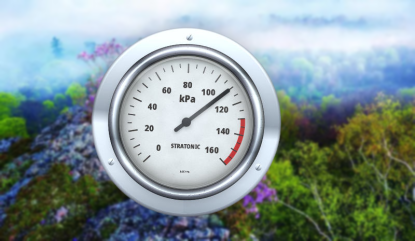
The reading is 110
